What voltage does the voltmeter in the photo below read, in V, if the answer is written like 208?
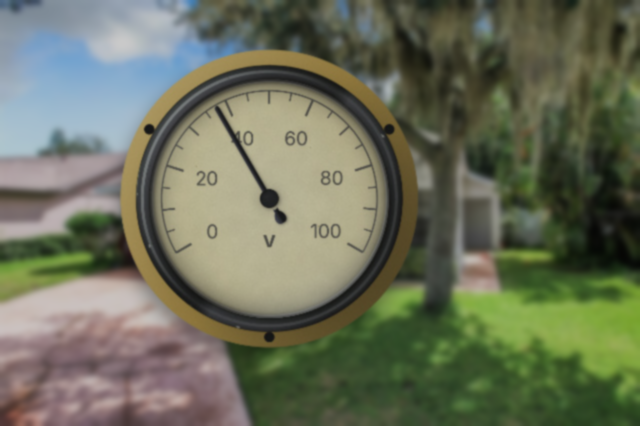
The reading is 37.5
